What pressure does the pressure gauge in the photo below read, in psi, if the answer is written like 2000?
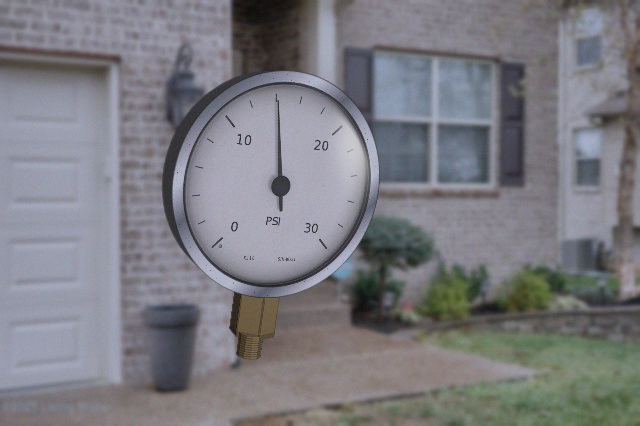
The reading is 14
